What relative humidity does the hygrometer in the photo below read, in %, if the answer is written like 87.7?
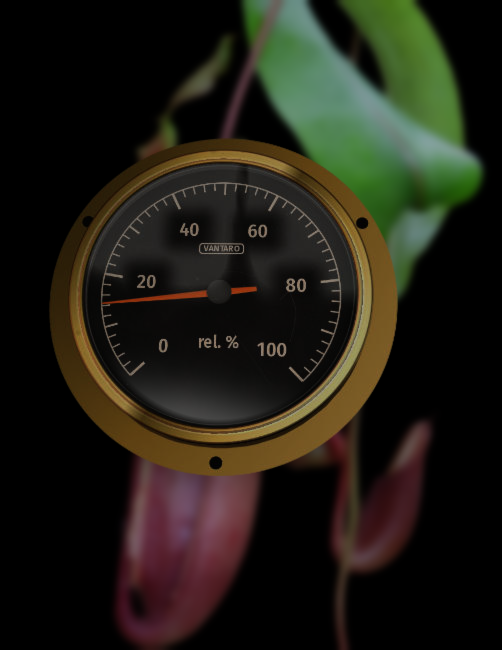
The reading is 14
